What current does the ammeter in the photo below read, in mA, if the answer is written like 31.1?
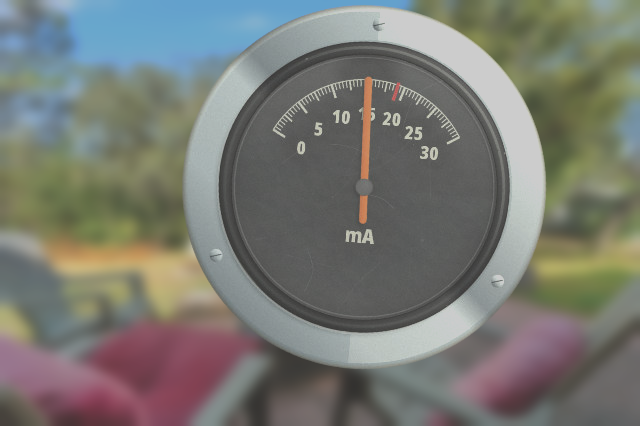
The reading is 15
